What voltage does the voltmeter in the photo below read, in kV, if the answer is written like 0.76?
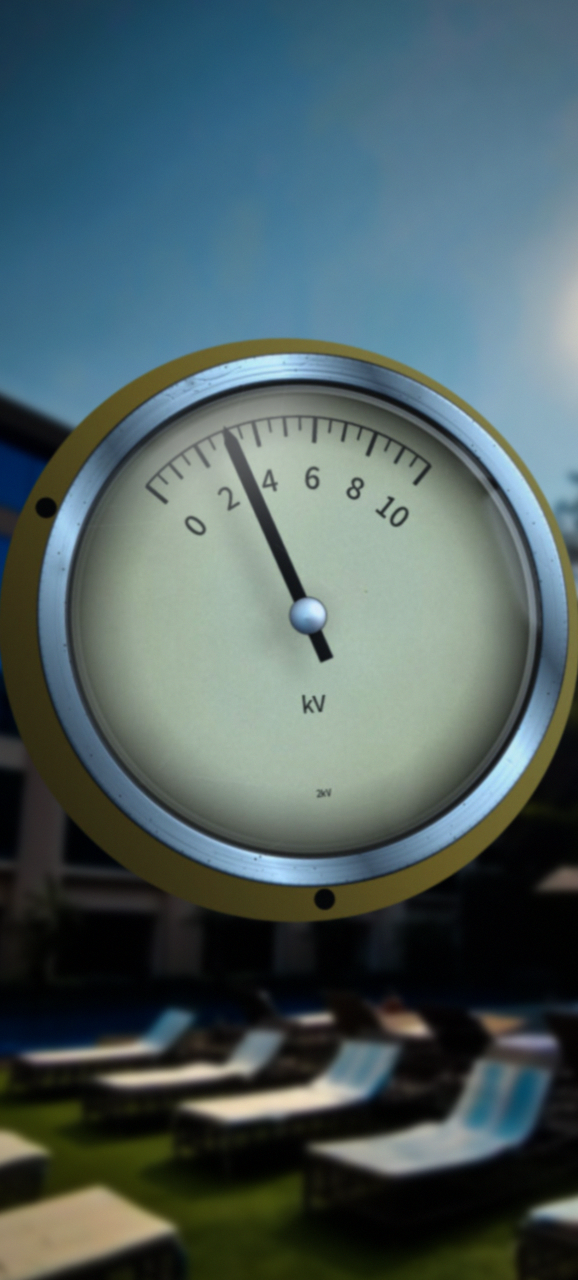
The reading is 3
